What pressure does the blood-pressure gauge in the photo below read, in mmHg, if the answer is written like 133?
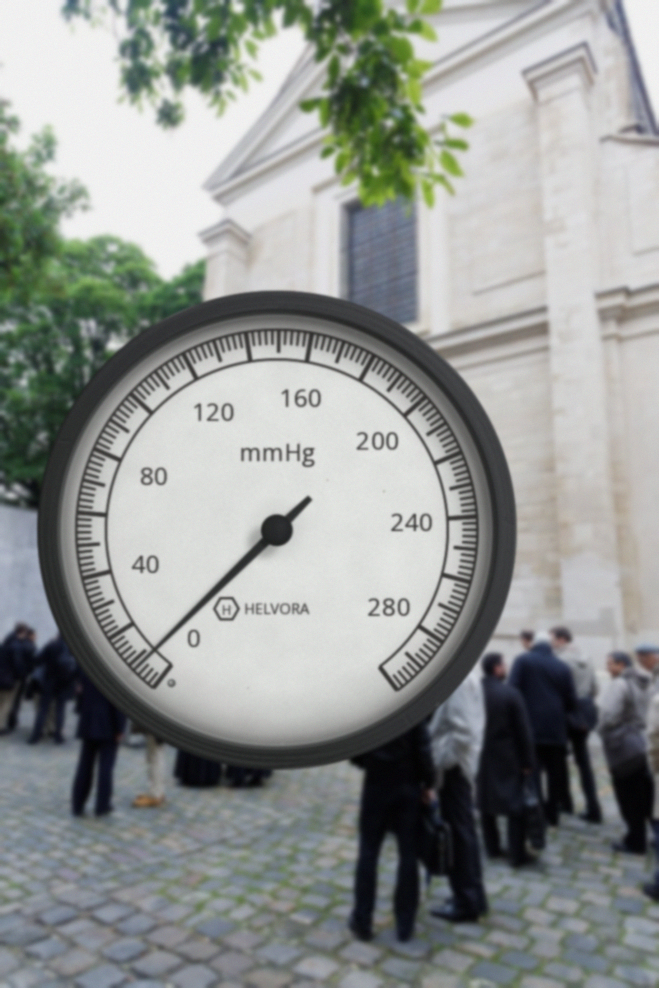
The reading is 8
